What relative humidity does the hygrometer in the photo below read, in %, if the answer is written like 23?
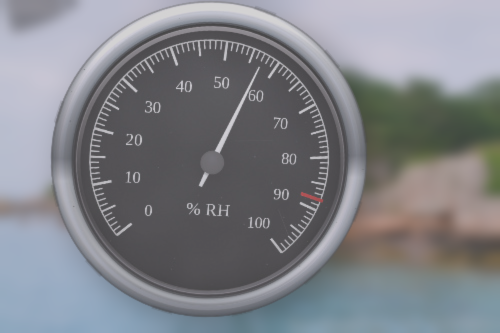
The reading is 57
